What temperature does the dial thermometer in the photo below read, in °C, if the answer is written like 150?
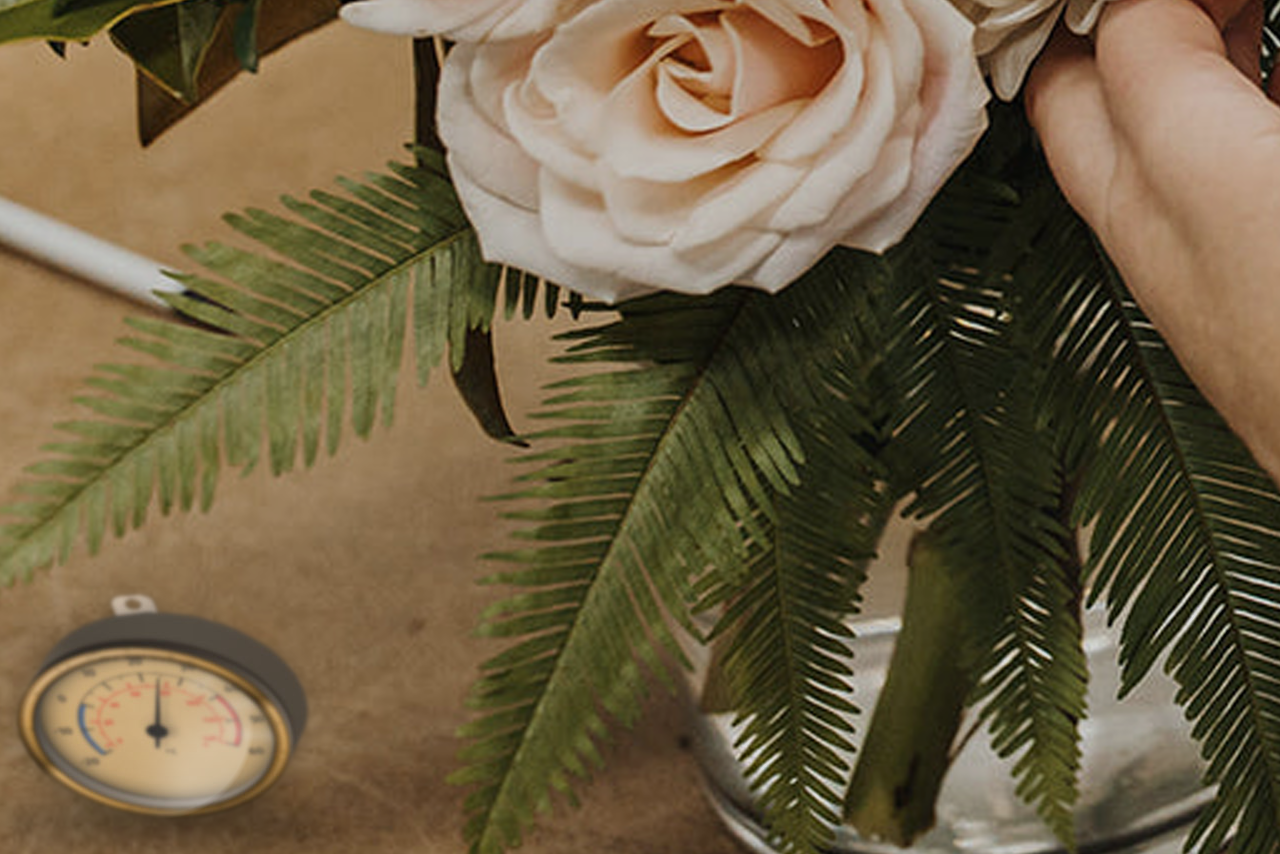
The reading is 25
